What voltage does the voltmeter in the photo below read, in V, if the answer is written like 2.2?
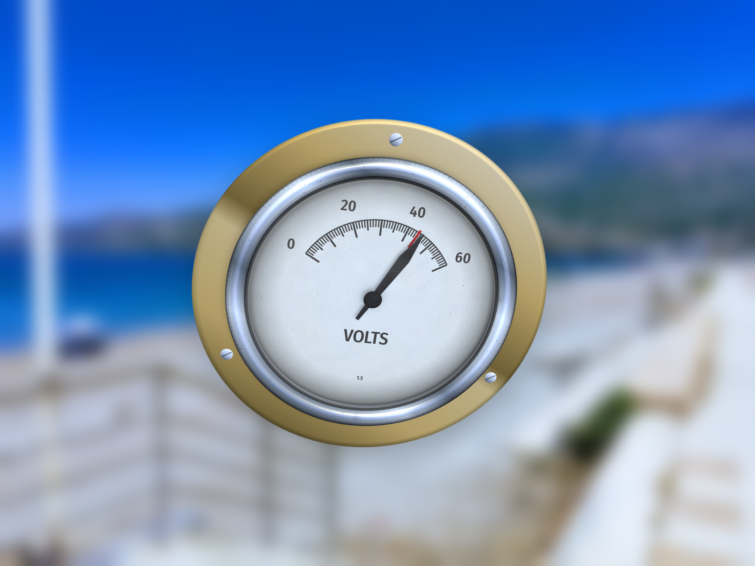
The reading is 45
